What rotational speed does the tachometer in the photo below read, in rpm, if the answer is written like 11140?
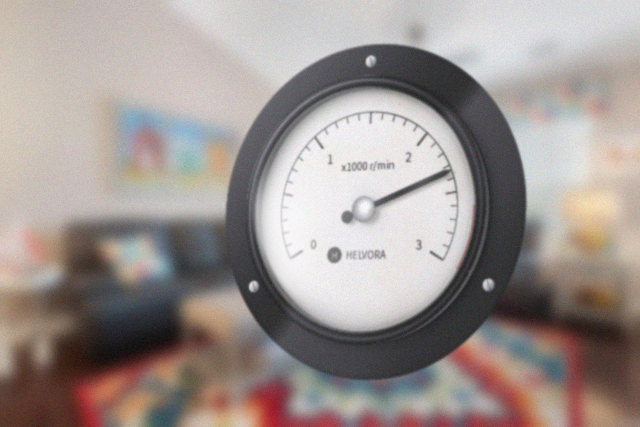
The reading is 2350
